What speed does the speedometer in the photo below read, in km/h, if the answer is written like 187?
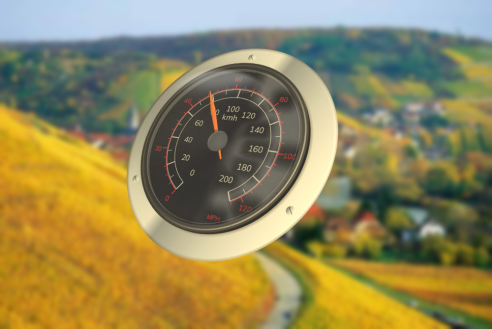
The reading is 80
